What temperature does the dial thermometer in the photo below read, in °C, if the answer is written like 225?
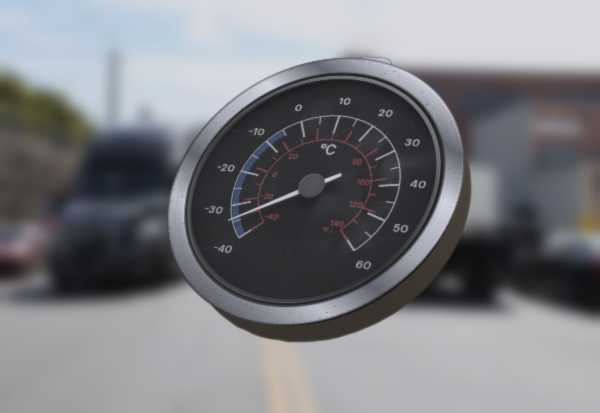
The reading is -35
